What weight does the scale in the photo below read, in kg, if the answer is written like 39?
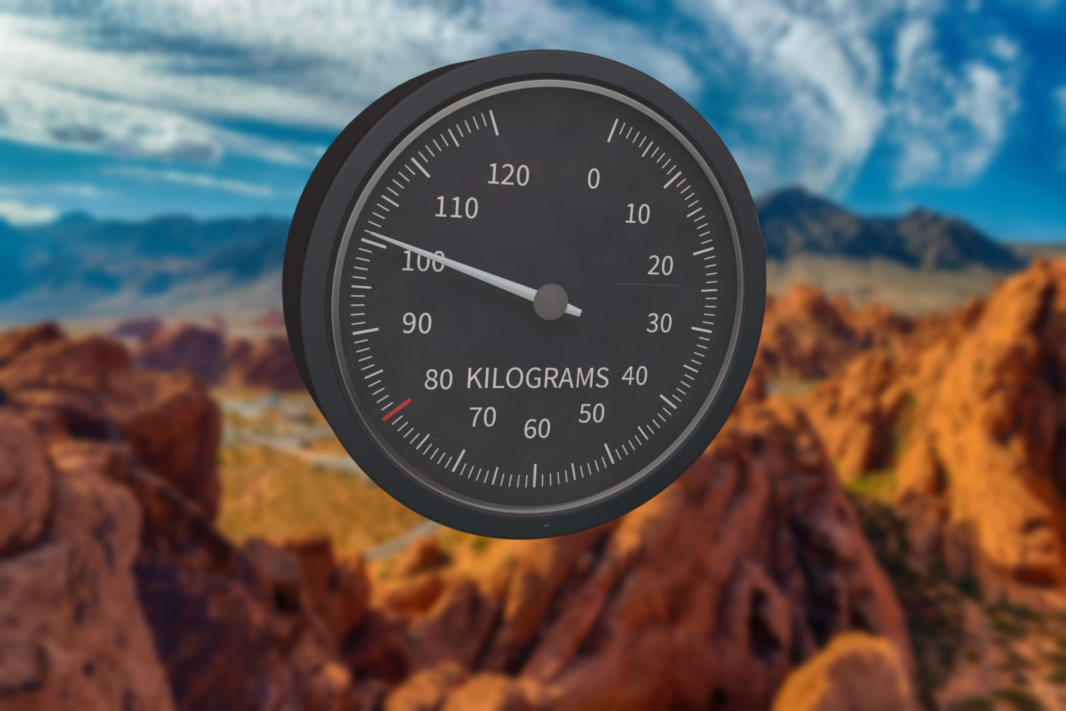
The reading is 101
